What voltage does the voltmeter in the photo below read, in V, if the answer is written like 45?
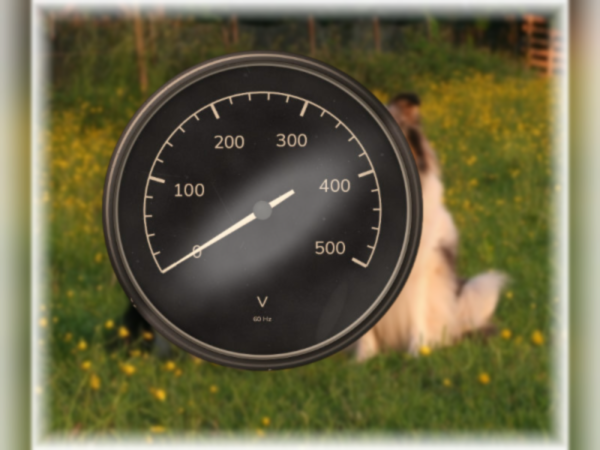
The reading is 0
